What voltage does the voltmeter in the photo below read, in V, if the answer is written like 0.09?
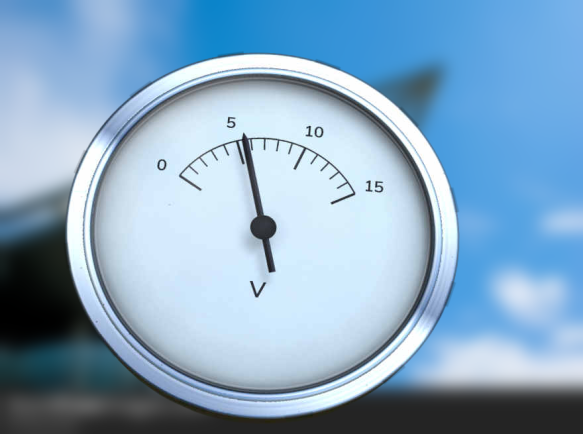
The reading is 5.5
